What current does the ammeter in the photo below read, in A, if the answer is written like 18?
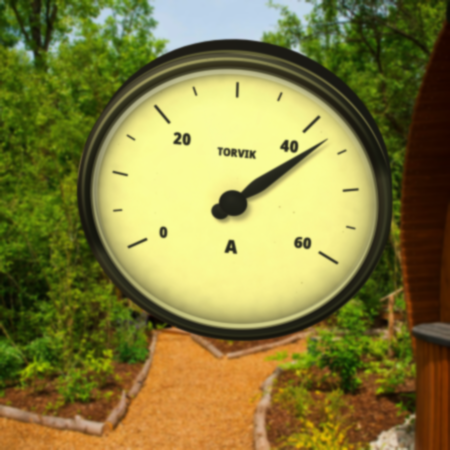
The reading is 42.5
